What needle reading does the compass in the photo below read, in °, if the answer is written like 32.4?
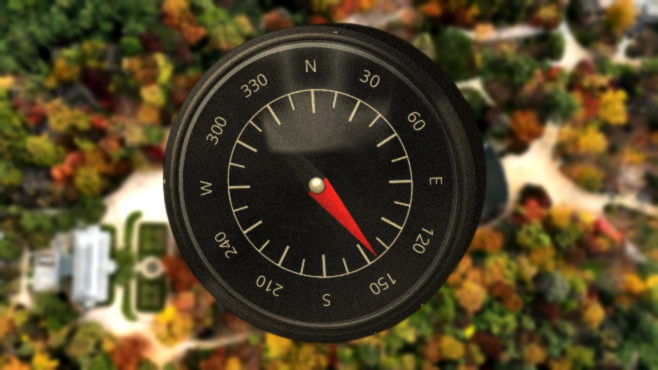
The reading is 142.5
